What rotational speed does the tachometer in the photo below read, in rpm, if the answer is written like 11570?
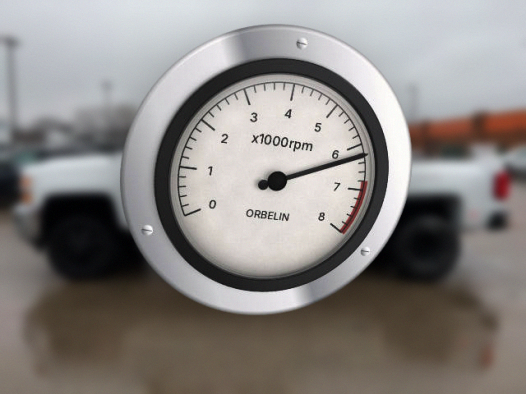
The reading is 6200
